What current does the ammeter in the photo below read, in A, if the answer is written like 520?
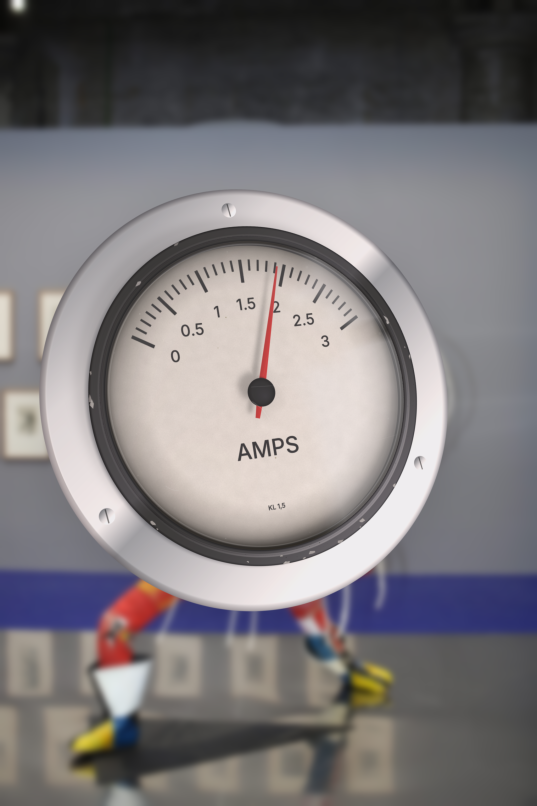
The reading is 1.9
